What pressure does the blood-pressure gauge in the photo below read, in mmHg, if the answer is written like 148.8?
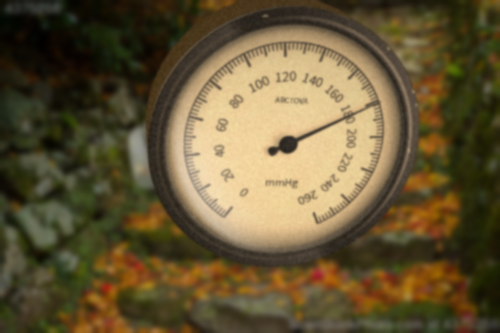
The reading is 180
